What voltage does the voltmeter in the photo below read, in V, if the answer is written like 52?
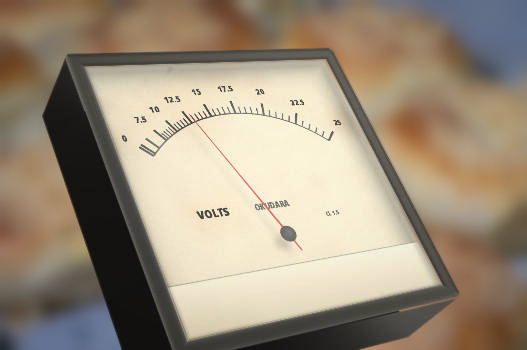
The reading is 12.5
